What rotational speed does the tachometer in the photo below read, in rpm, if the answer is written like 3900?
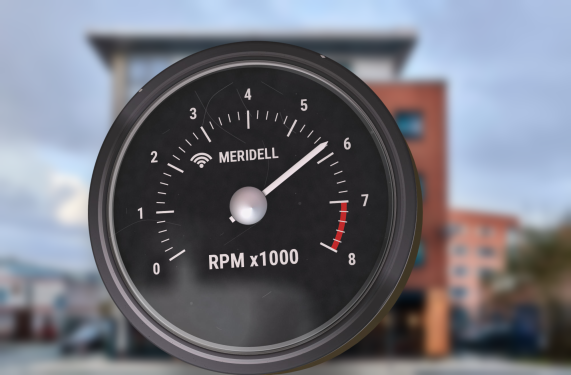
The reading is 5800
